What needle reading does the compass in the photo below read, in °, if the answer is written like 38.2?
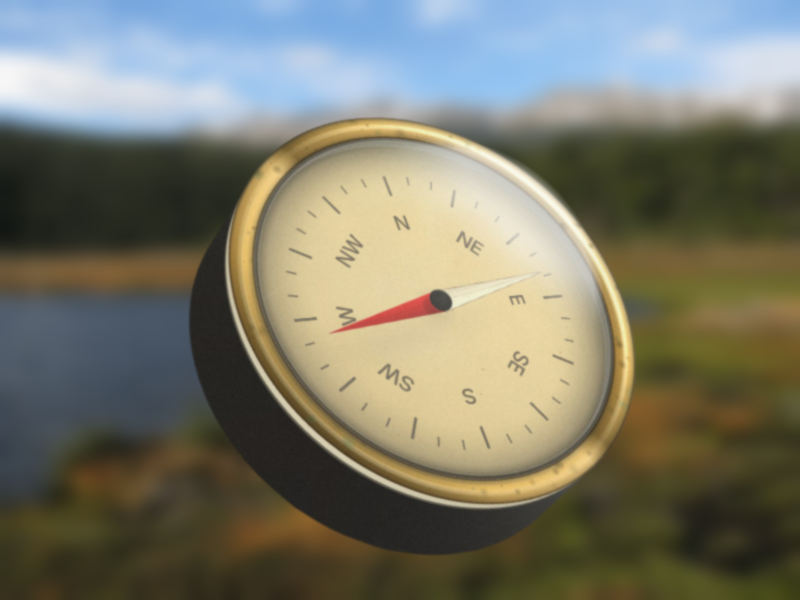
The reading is 260
